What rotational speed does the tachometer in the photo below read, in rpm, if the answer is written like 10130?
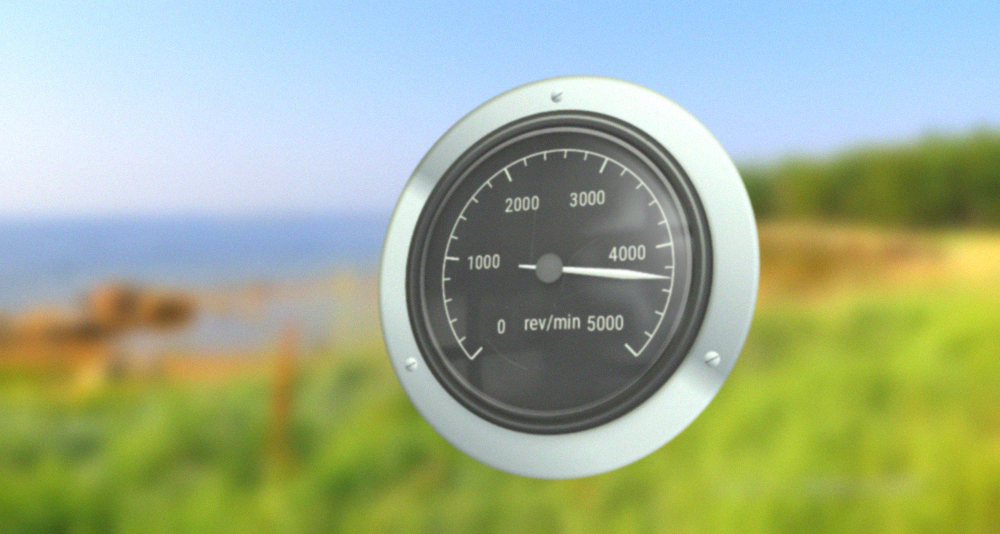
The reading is 4300
